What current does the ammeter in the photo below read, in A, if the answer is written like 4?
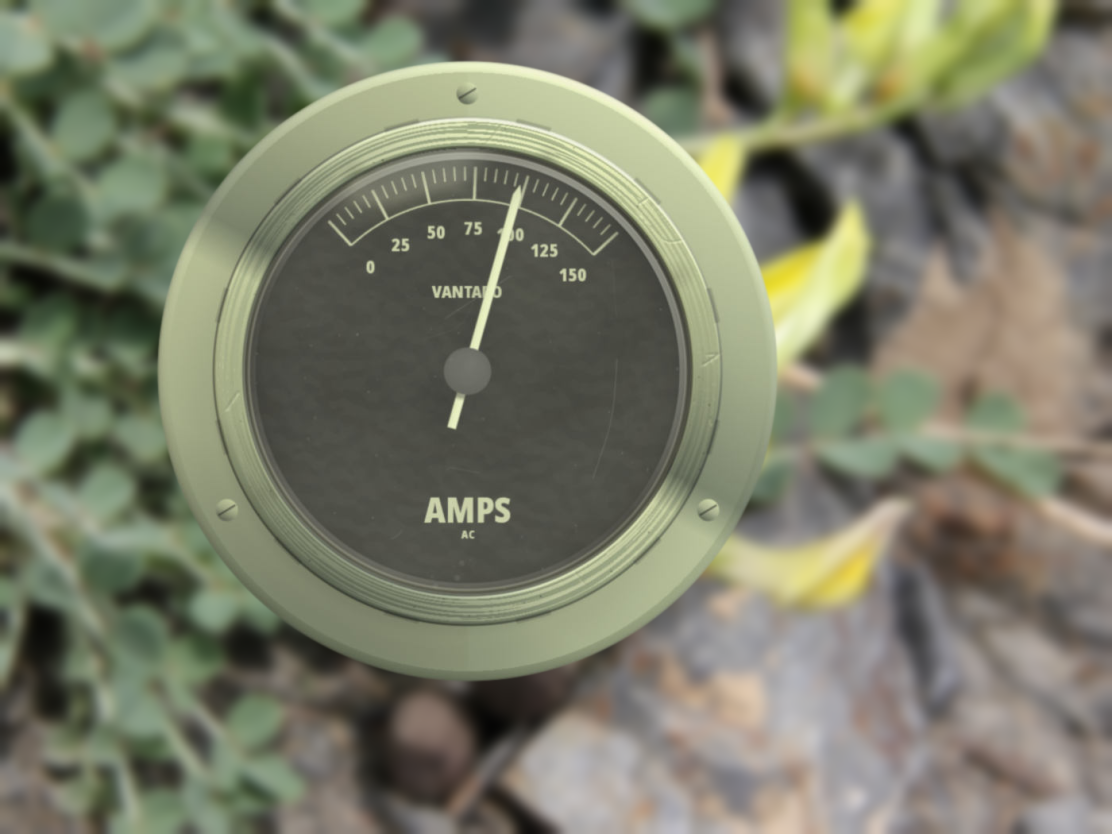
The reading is 97.5
